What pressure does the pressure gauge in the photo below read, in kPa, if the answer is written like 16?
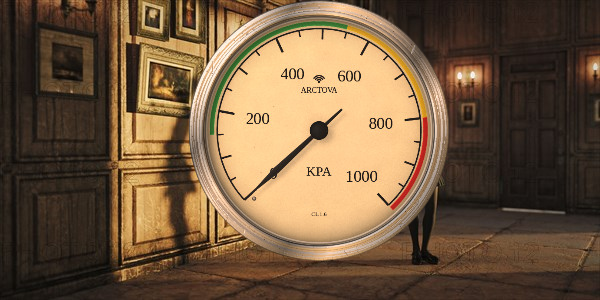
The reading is 0
